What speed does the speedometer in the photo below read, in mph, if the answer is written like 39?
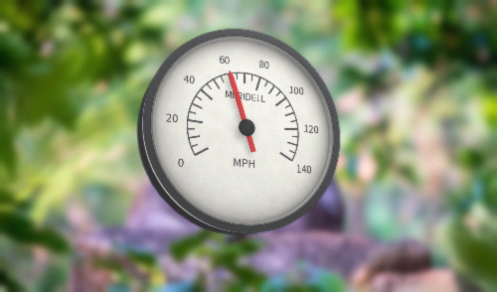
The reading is 60
